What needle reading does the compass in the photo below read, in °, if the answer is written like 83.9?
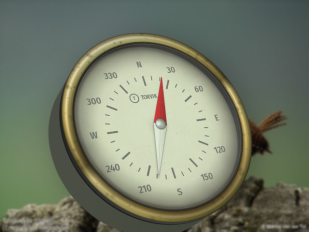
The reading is 20
